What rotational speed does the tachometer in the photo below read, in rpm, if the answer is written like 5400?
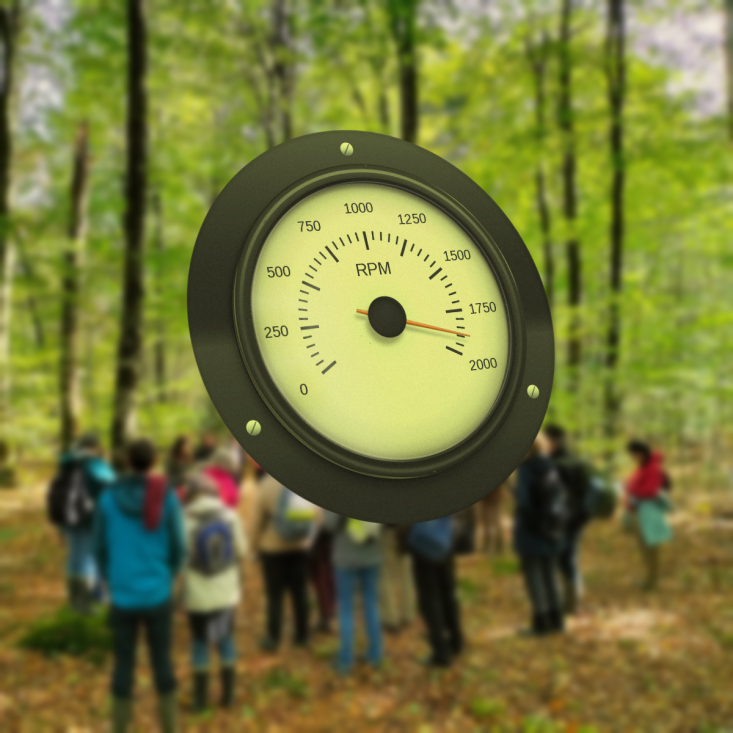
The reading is 1900
